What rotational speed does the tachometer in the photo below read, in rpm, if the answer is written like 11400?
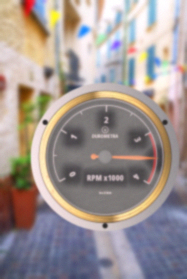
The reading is 3500
